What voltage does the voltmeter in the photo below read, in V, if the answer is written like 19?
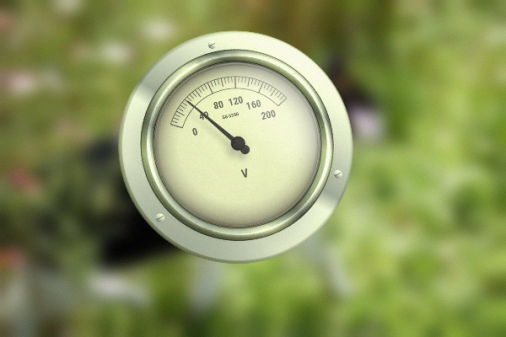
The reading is 40
